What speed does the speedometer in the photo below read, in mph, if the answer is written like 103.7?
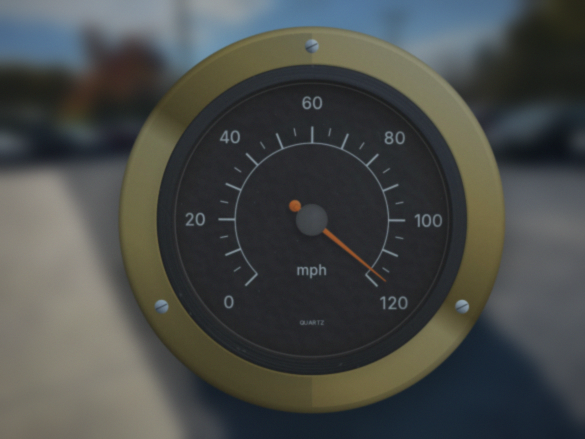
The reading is 117.5
